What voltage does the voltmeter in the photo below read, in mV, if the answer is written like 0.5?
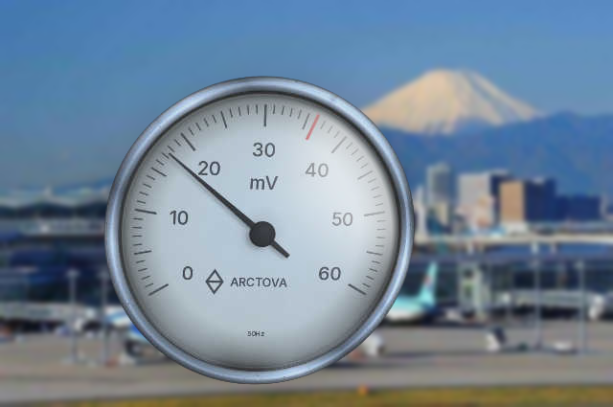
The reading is 17.5
